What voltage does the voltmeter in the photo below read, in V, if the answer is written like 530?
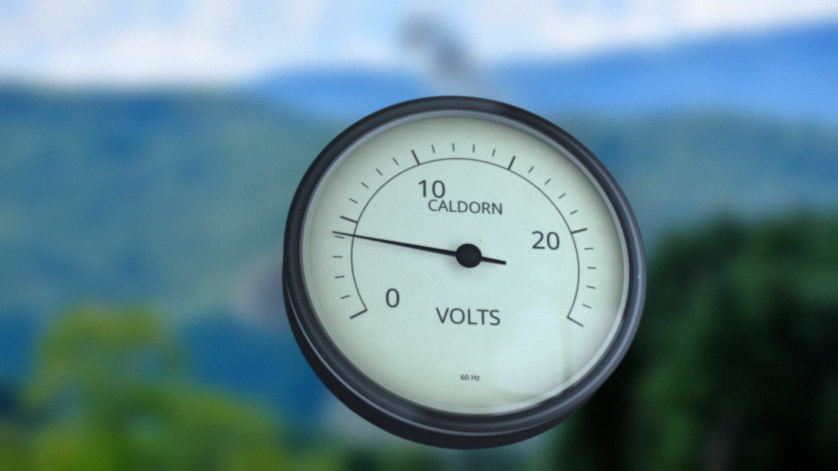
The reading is 4
